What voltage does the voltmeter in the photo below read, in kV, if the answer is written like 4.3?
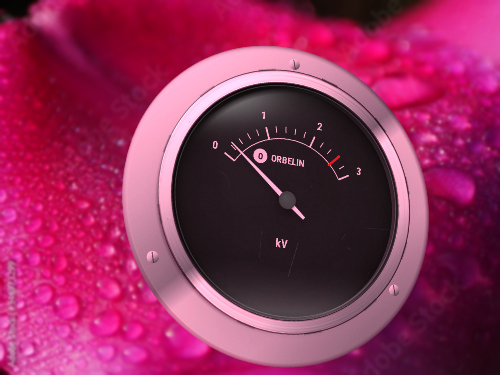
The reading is 0.2
